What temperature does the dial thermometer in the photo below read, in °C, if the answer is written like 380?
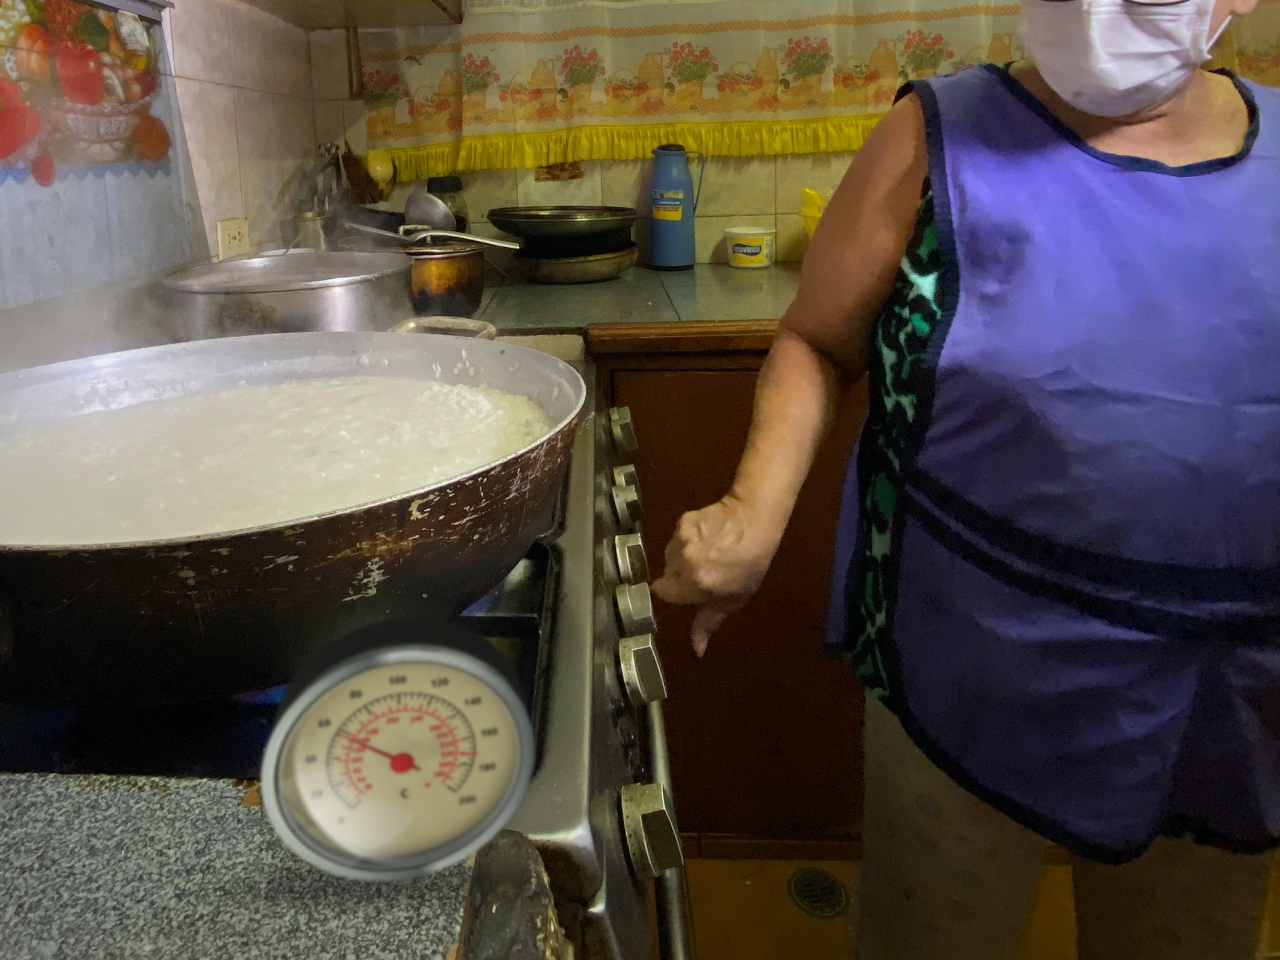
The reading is 60
